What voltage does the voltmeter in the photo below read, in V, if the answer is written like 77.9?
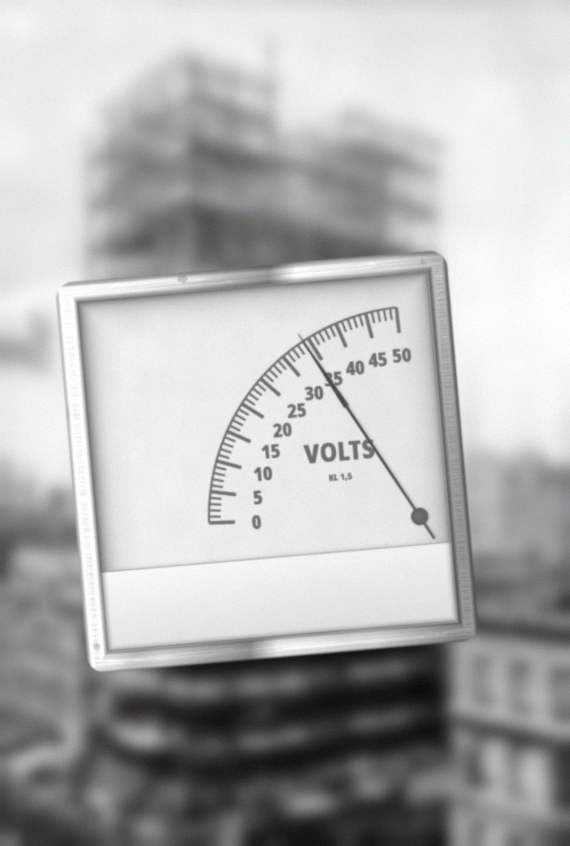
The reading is 34
